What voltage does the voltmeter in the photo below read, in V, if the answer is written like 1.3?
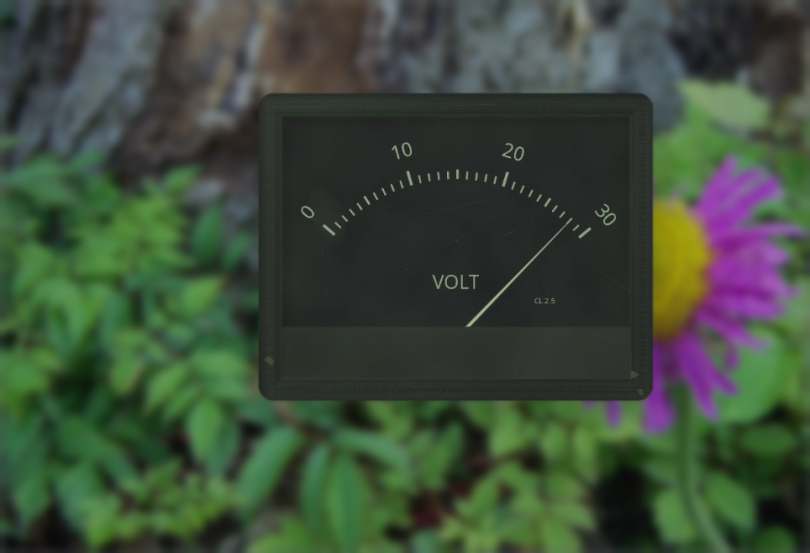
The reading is 28
